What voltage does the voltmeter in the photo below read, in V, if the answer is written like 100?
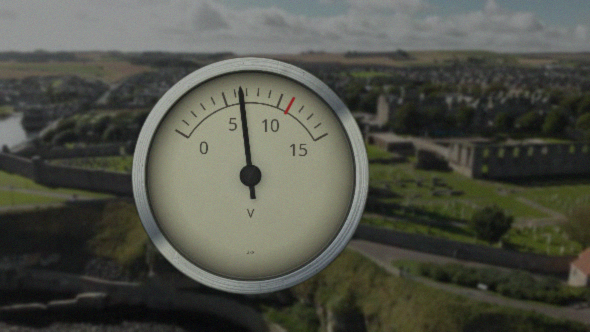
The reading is 6.5
